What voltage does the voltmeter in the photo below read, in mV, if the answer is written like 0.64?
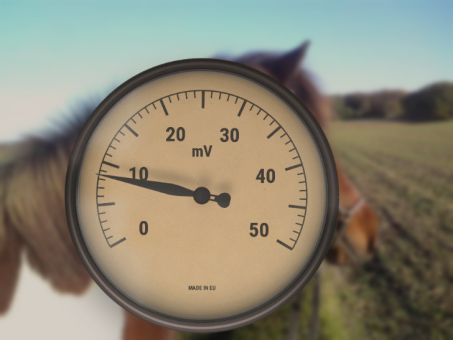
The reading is 8.5
